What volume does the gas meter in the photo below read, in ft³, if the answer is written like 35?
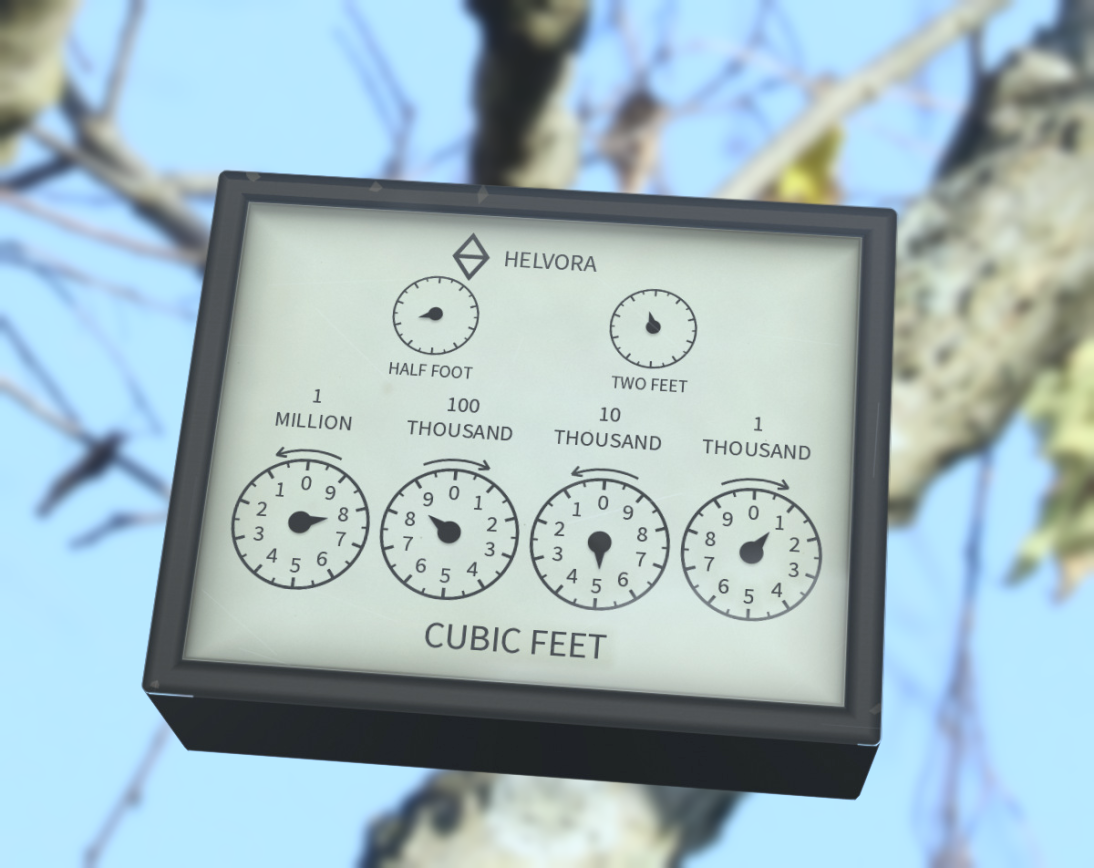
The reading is 785100
